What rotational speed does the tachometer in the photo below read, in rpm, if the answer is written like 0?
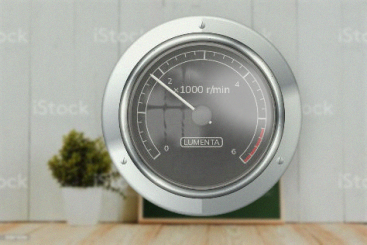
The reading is 1800
